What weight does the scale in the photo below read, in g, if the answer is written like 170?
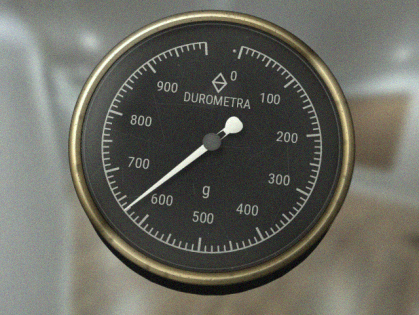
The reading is 630
